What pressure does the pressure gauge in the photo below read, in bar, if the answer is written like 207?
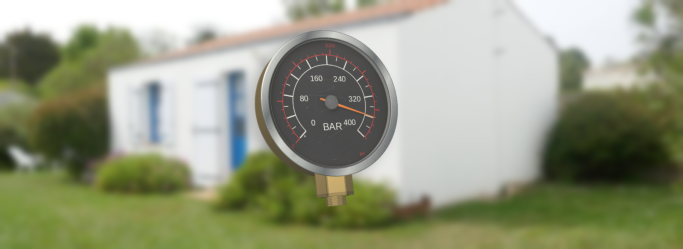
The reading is 360
